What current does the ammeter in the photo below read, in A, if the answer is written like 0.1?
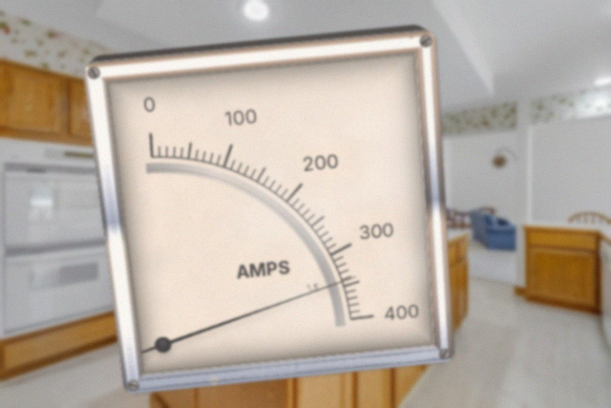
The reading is 340
